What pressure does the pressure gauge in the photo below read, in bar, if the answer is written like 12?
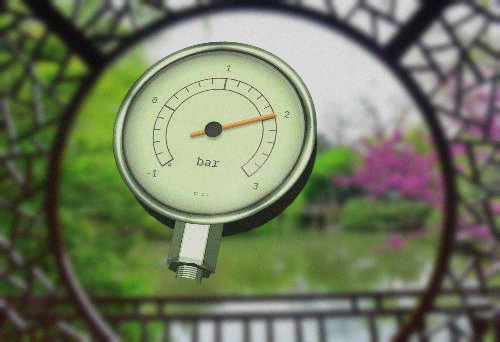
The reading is 2
